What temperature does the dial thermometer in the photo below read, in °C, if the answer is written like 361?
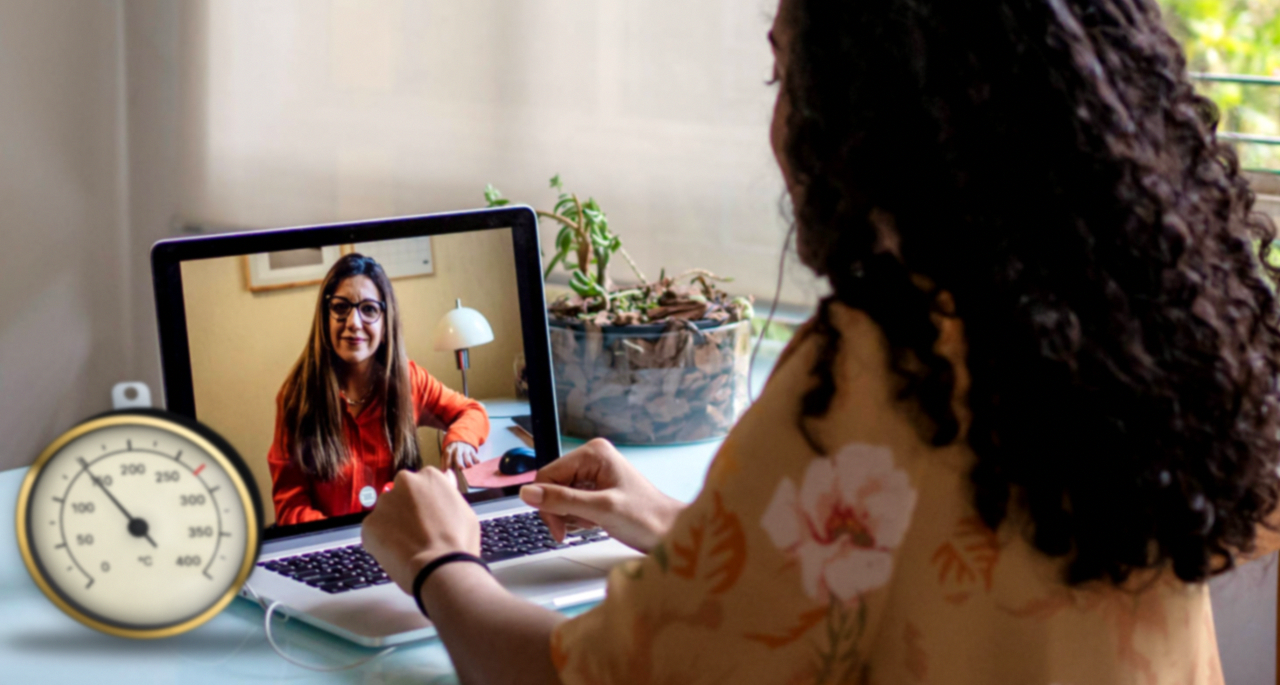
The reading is 150
